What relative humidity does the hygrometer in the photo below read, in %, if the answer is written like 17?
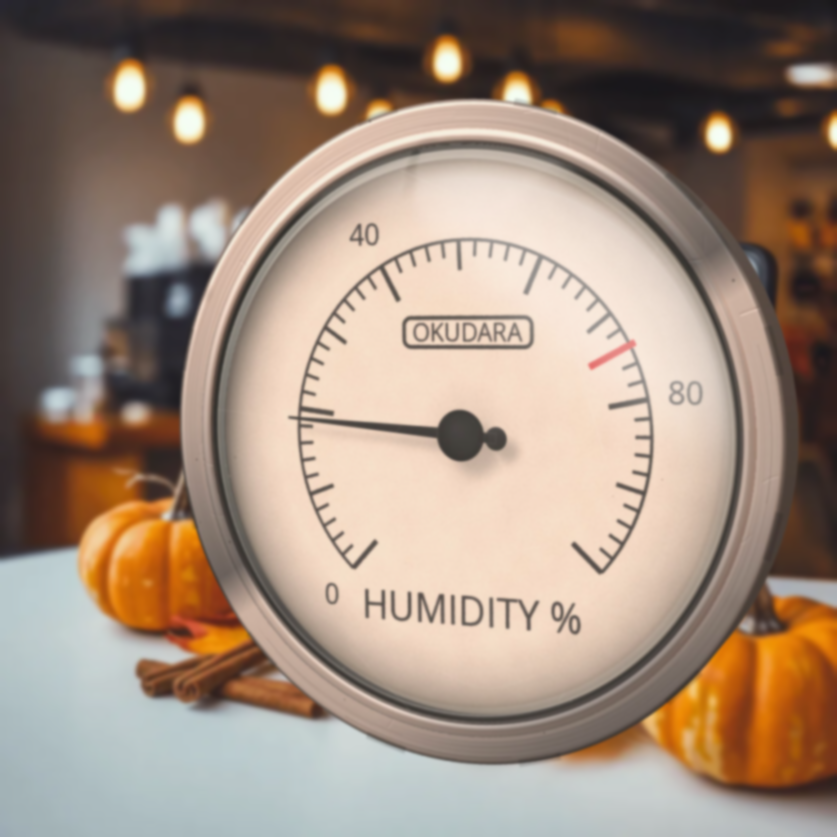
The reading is 19
